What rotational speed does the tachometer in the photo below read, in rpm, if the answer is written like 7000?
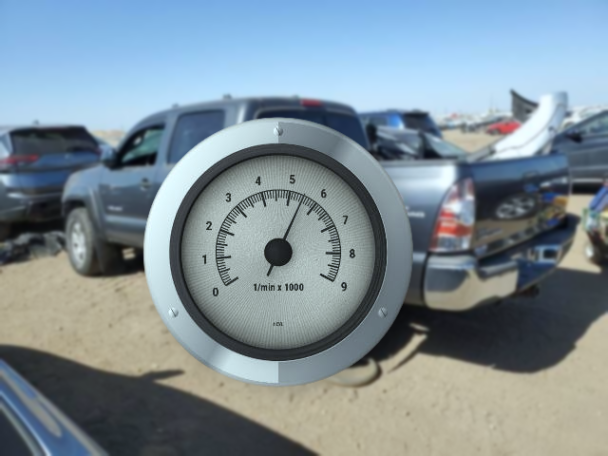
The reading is 5500
